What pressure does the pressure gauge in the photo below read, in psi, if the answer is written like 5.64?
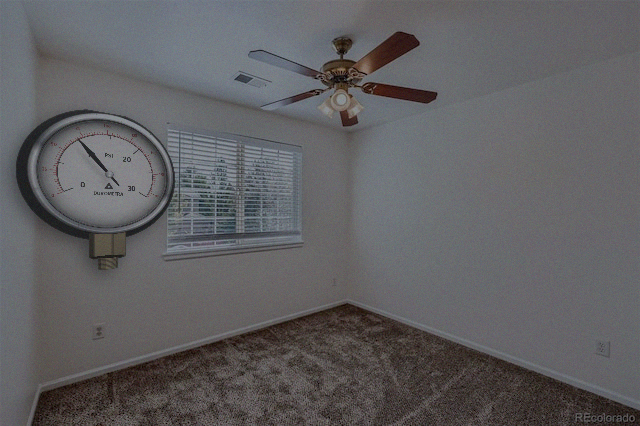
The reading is 10
